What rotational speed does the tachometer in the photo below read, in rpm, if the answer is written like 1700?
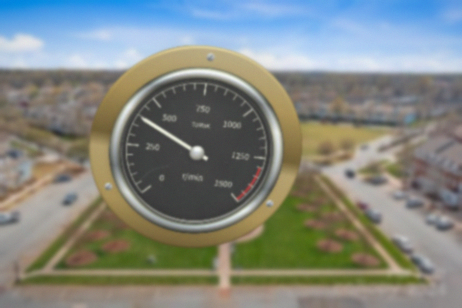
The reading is 400
